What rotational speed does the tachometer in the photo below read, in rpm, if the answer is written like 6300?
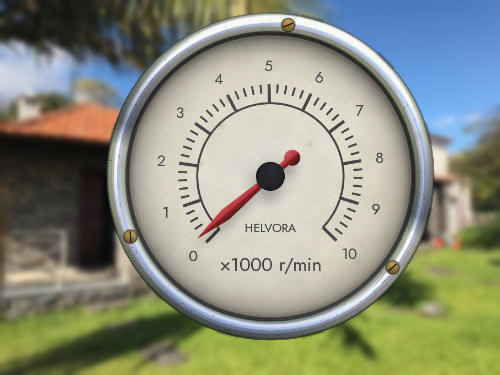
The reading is 200
